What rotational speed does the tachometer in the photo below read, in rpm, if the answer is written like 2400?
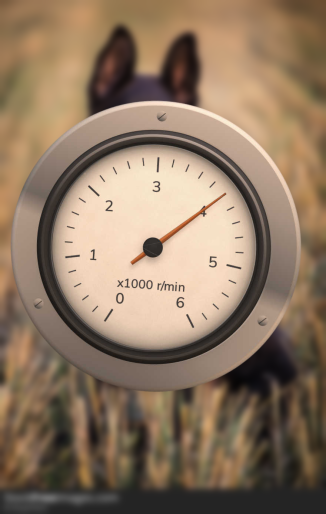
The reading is 4000
